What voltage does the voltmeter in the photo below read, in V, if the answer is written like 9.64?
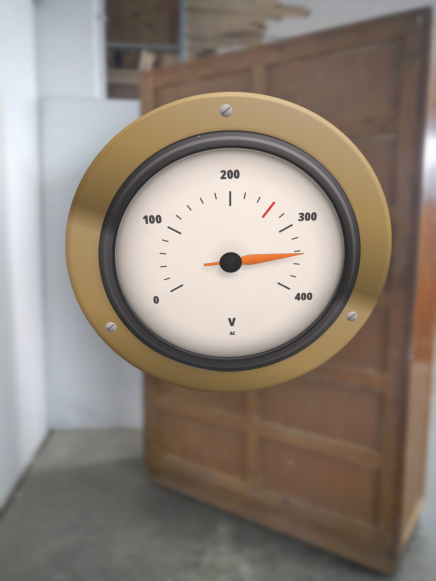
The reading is 340
